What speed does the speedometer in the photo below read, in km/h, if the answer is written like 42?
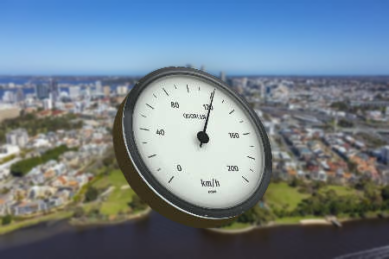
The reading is 120
